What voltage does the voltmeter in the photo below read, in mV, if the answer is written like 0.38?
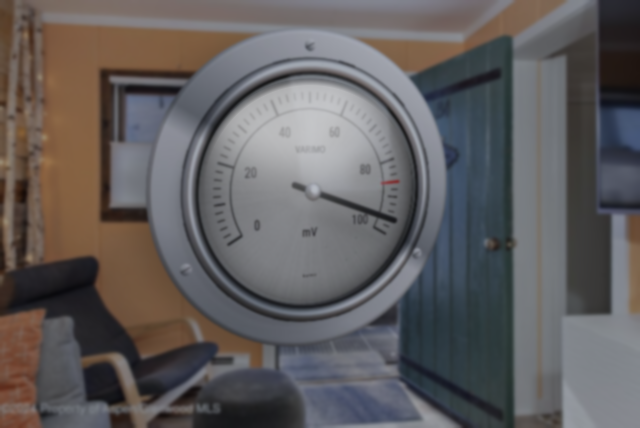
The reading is 96
